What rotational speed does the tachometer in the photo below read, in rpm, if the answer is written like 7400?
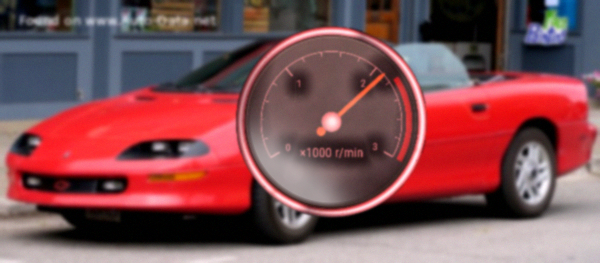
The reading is 2100
